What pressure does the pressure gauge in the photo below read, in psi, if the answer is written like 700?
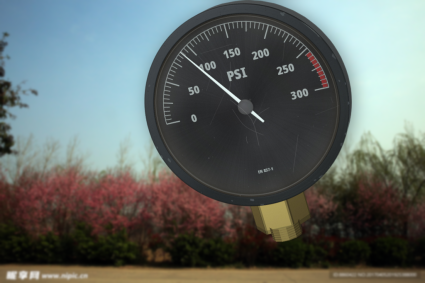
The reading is 90
